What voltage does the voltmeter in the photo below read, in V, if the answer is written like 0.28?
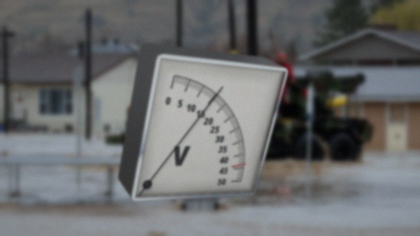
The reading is 15
